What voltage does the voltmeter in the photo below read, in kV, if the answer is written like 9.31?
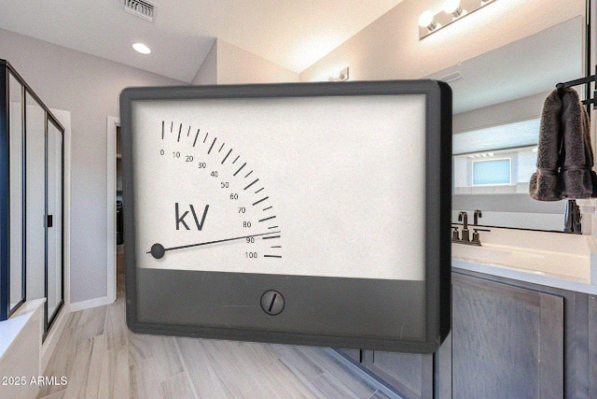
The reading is 87.5
